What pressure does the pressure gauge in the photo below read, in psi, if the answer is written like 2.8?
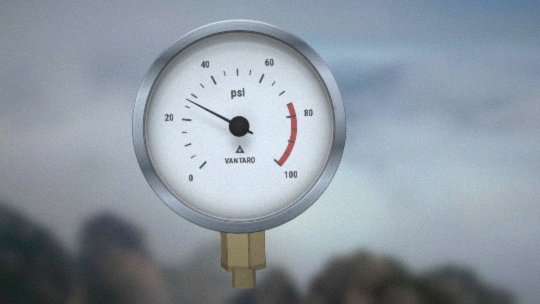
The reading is 27.5
